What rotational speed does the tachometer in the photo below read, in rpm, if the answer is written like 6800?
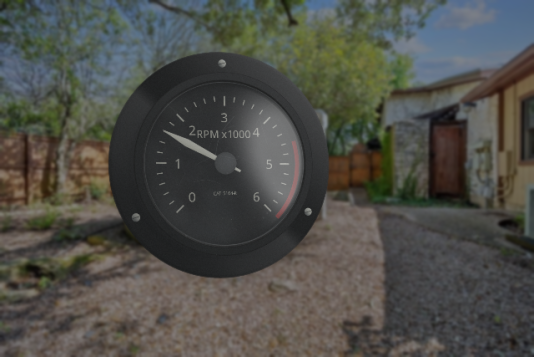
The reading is 1600
